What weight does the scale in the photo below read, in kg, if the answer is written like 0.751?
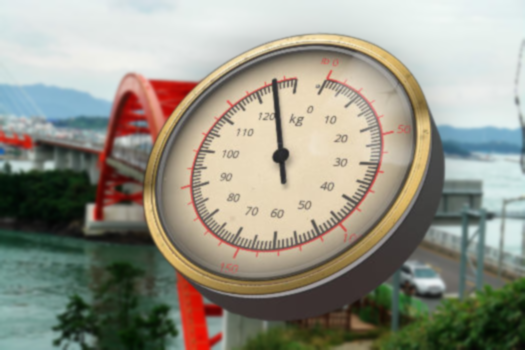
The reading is 125
